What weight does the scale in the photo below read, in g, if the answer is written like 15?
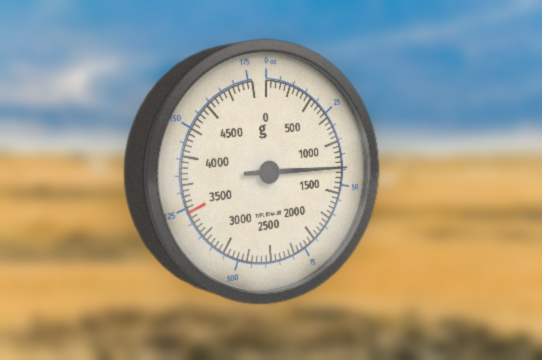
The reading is 1250
